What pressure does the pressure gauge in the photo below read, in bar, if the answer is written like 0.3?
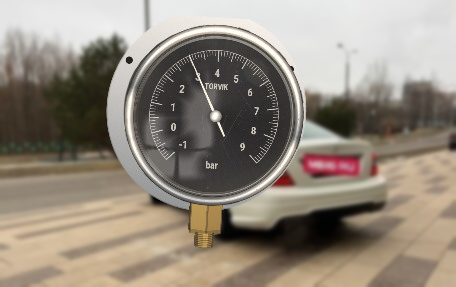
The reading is 3
